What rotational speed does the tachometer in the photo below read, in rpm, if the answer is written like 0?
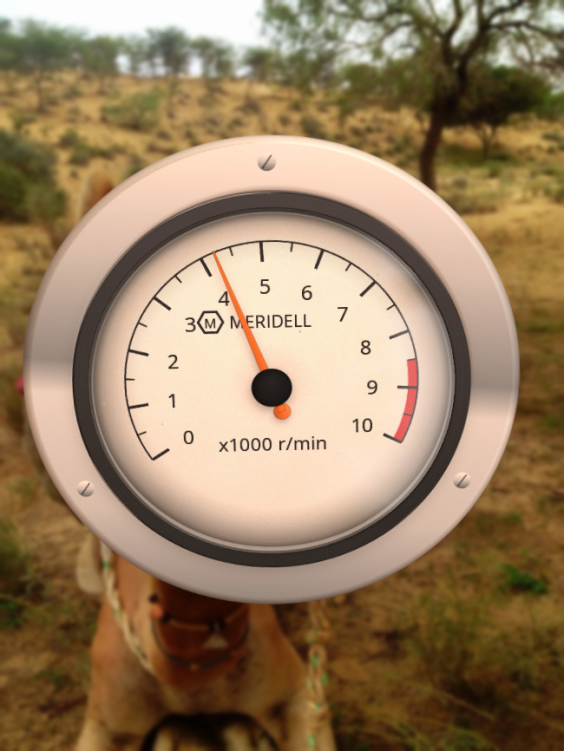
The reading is 4250
